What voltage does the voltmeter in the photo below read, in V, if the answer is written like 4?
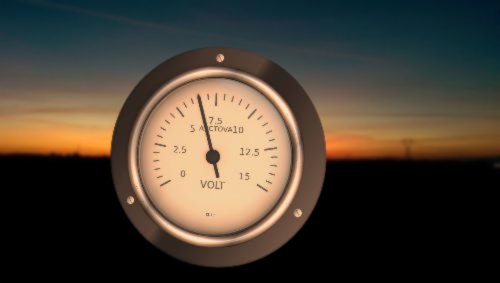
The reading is 6.5
